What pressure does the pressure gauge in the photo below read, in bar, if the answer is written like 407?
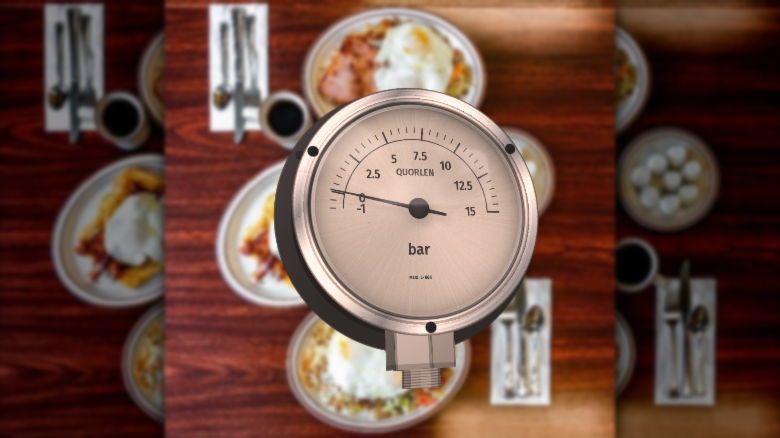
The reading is 0
